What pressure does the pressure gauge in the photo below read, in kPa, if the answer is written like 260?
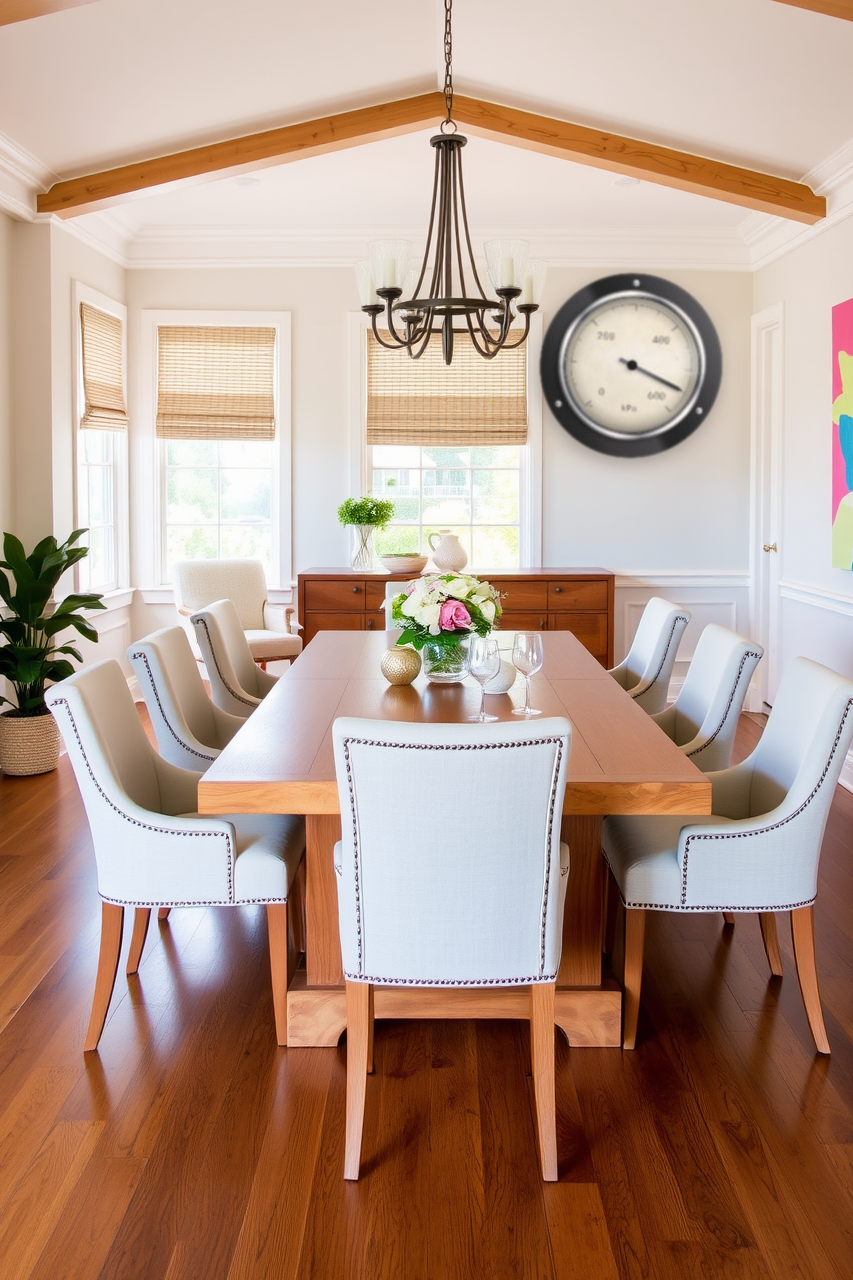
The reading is 550
